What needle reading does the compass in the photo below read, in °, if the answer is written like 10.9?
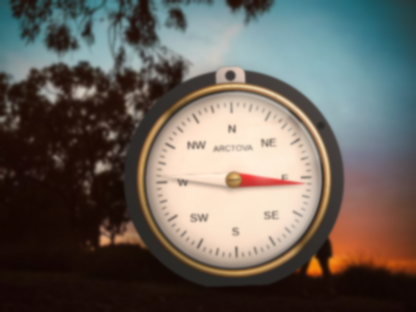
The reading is 95
